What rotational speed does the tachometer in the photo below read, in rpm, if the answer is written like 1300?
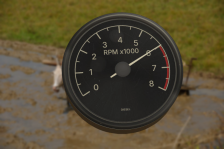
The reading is 6000
